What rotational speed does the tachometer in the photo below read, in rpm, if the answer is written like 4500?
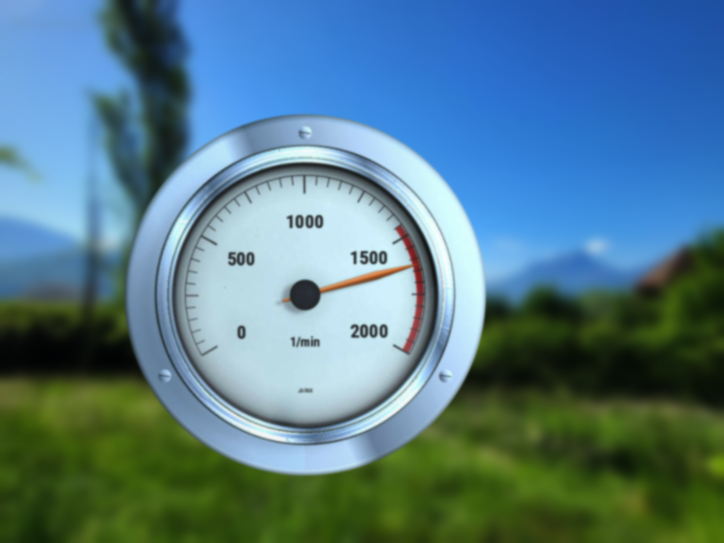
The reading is 1625
